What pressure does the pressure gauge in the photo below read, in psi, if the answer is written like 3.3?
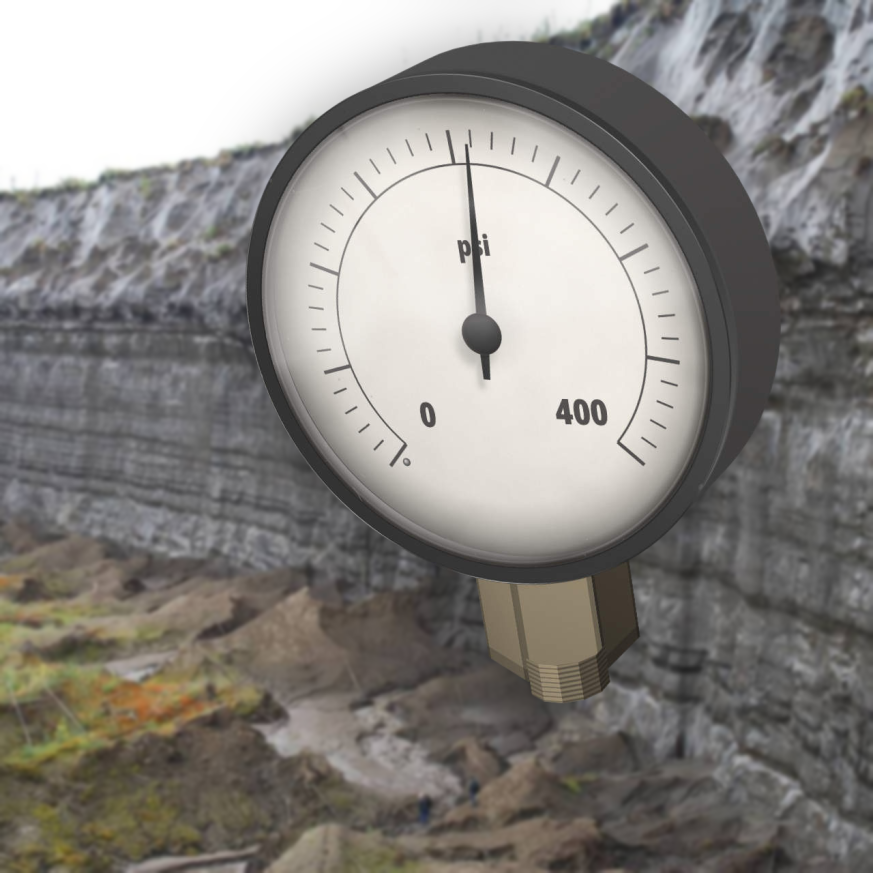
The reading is 210
